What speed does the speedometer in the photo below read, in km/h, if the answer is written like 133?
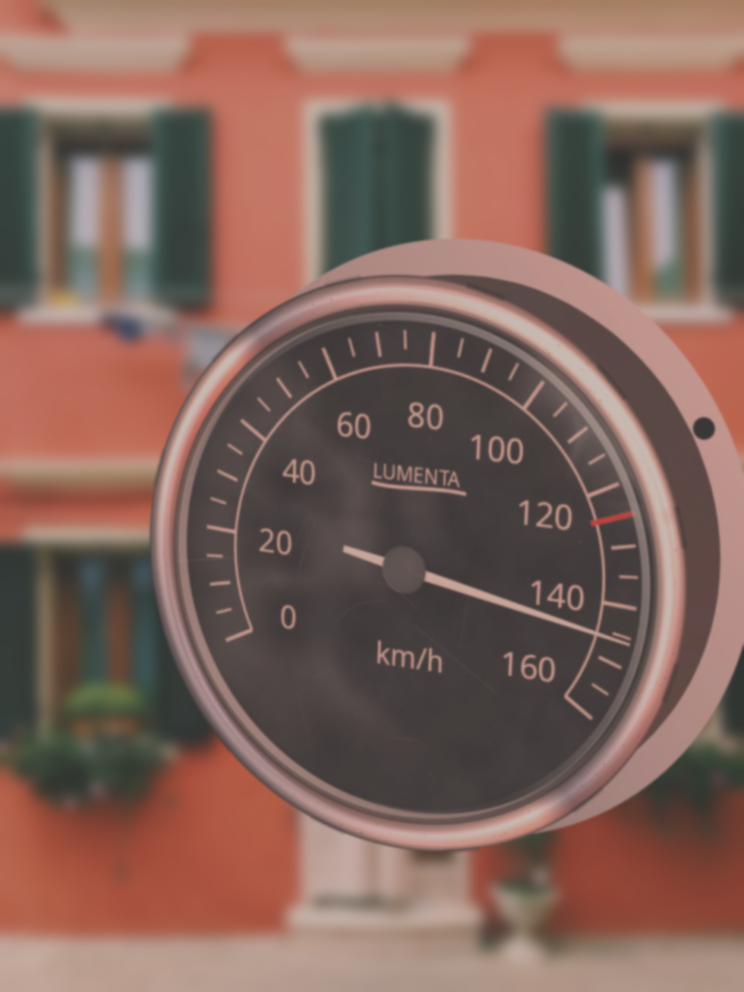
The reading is 145
